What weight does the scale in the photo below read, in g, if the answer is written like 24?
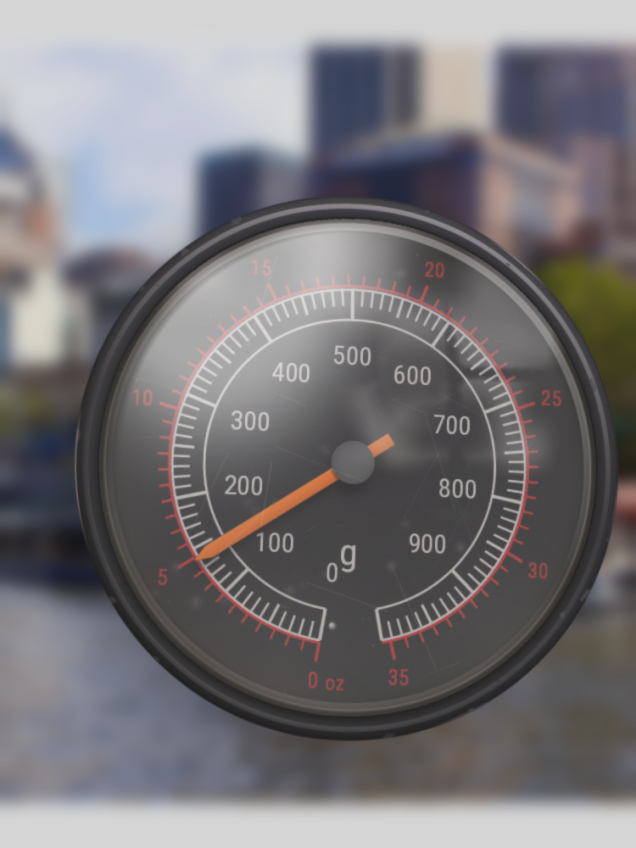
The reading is 140
